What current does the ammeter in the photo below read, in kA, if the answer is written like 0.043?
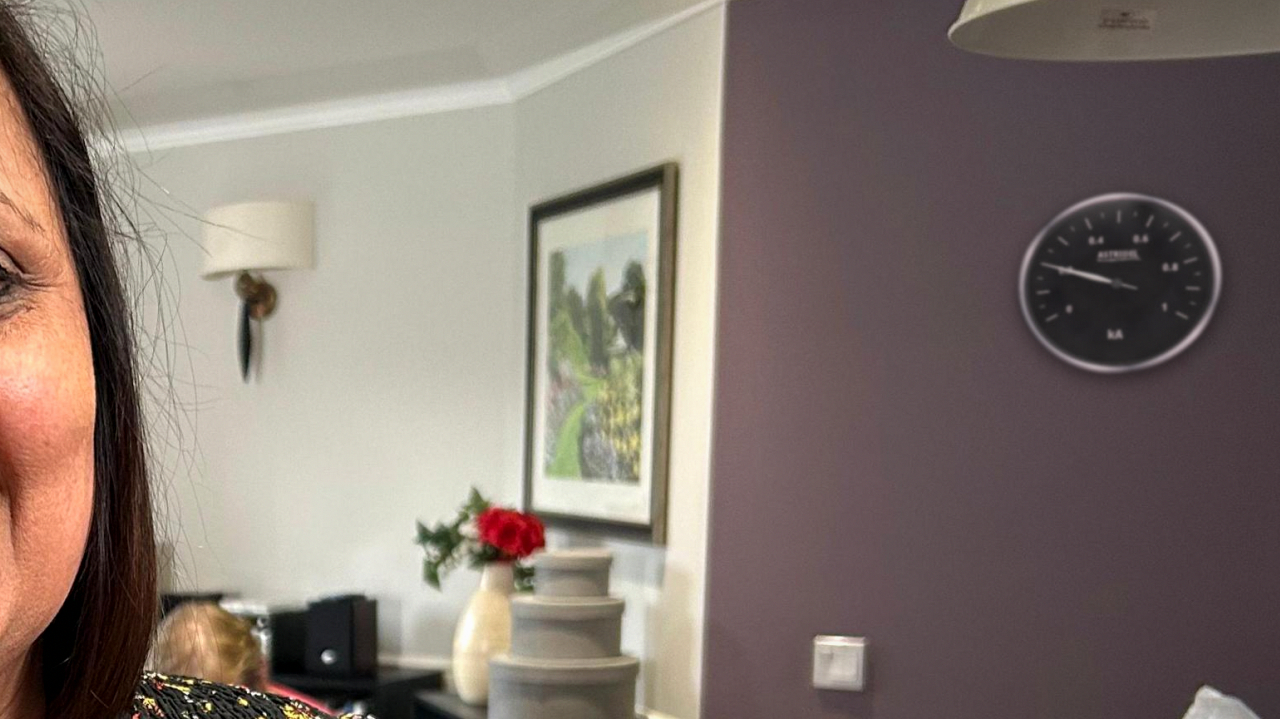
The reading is 0.2
